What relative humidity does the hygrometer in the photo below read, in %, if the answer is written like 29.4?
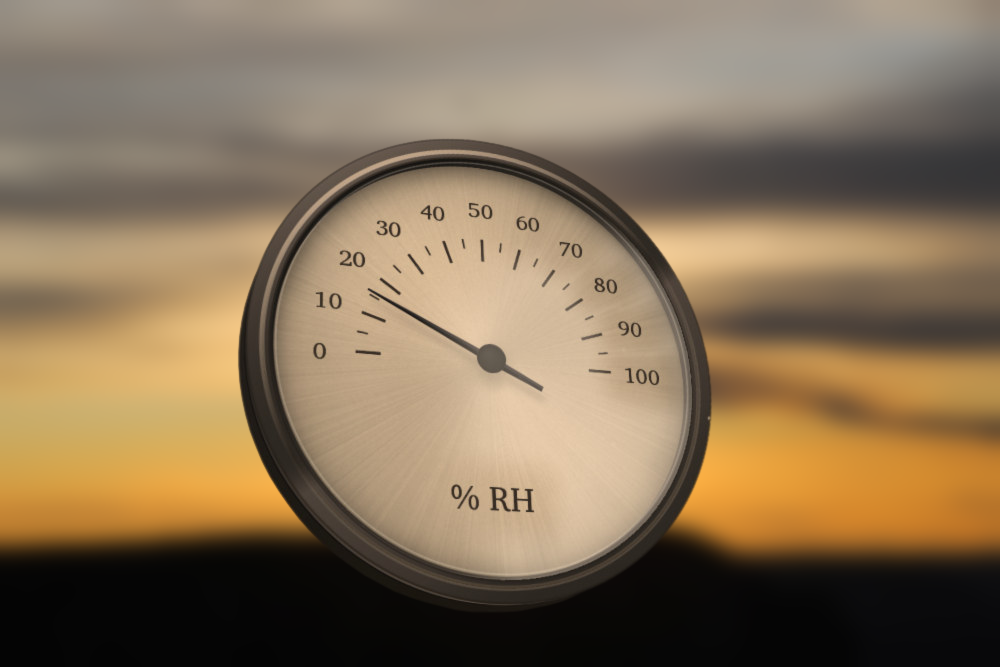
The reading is 15
